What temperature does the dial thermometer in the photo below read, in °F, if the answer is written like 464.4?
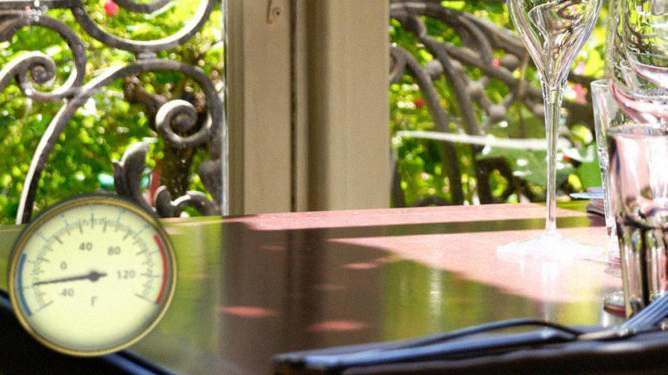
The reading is -20
